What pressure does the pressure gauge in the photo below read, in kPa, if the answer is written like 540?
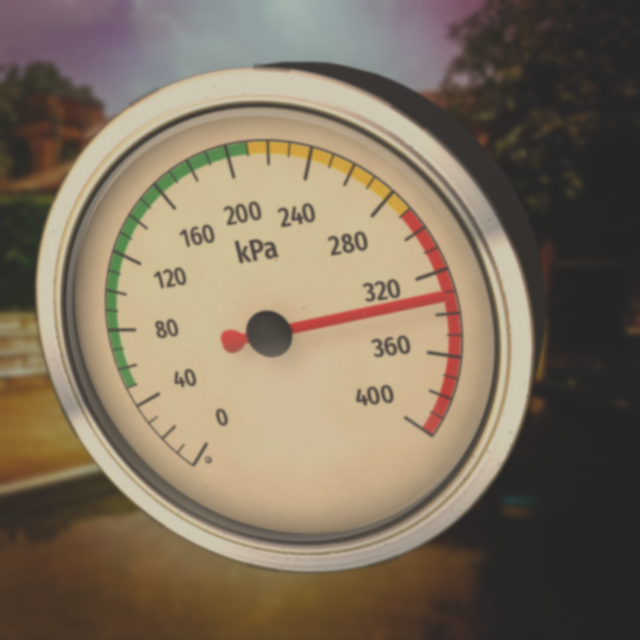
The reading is 330
